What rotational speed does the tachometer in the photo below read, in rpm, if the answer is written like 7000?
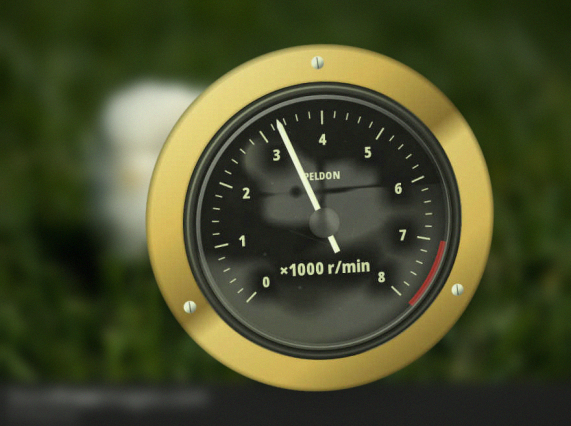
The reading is 3300
